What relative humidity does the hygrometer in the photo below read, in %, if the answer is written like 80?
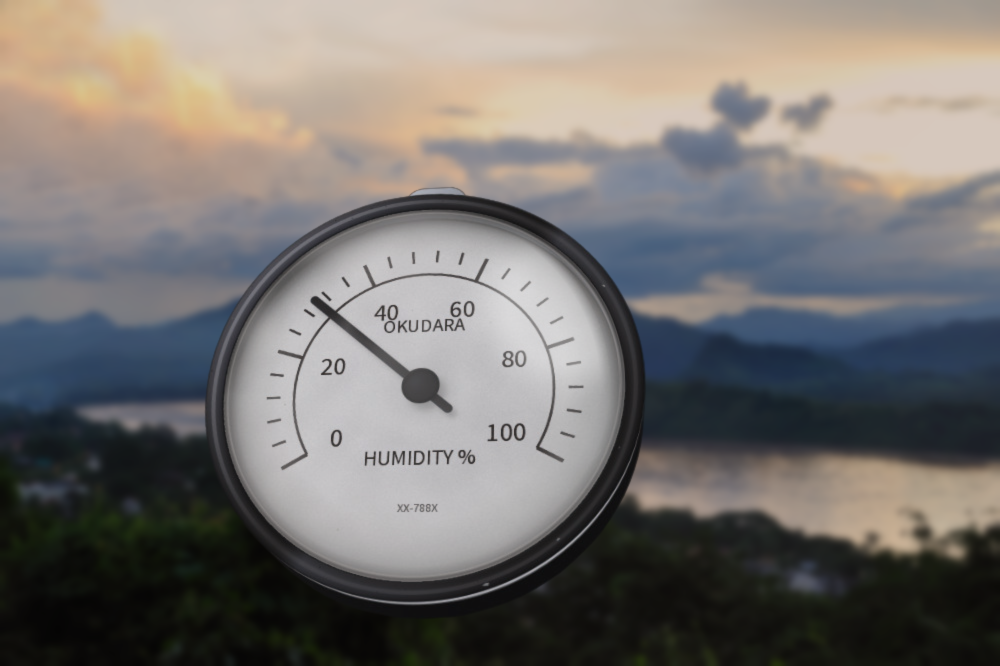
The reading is 30
